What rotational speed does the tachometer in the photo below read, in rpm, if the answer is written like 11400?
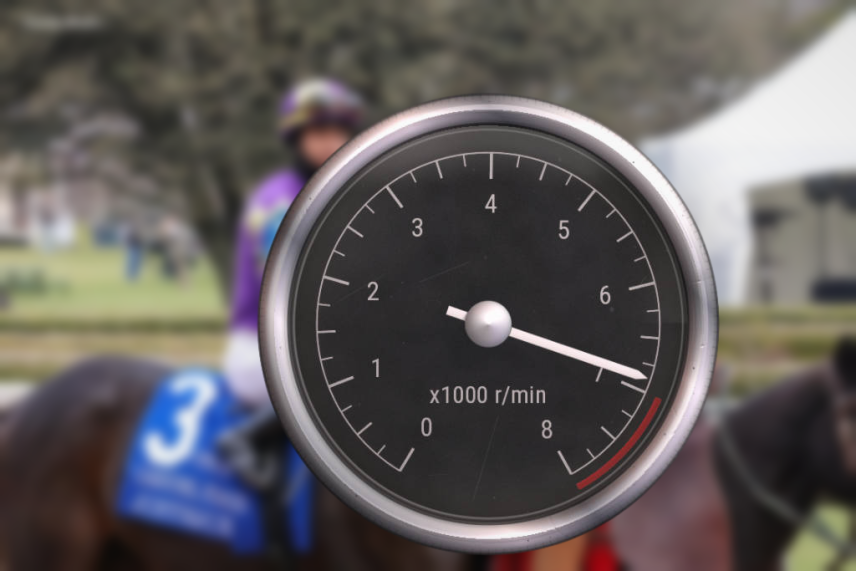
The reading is 6875
